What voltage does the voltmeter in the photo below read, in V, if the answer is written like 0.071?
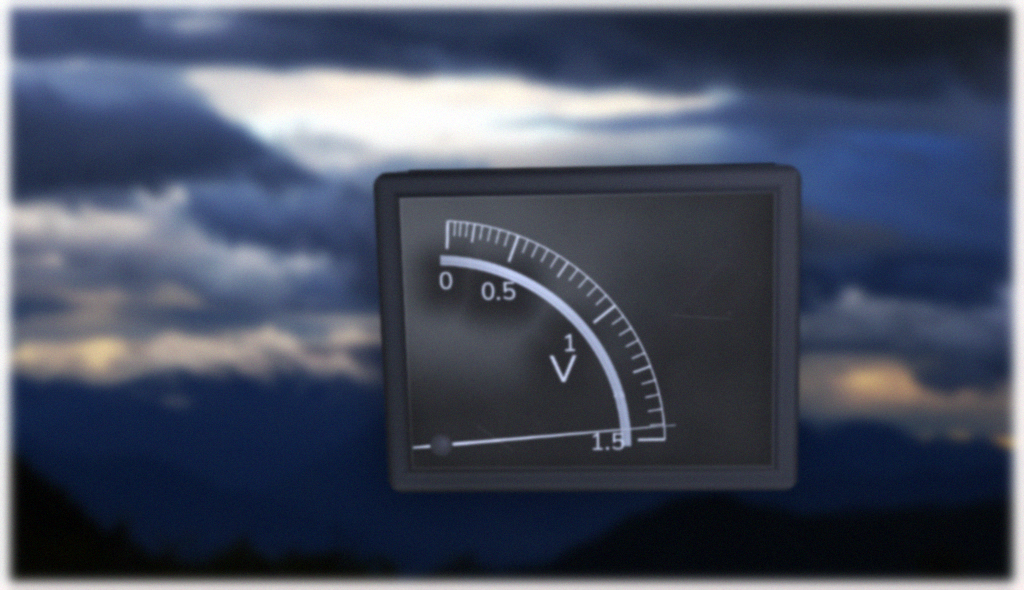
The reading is 1.45
